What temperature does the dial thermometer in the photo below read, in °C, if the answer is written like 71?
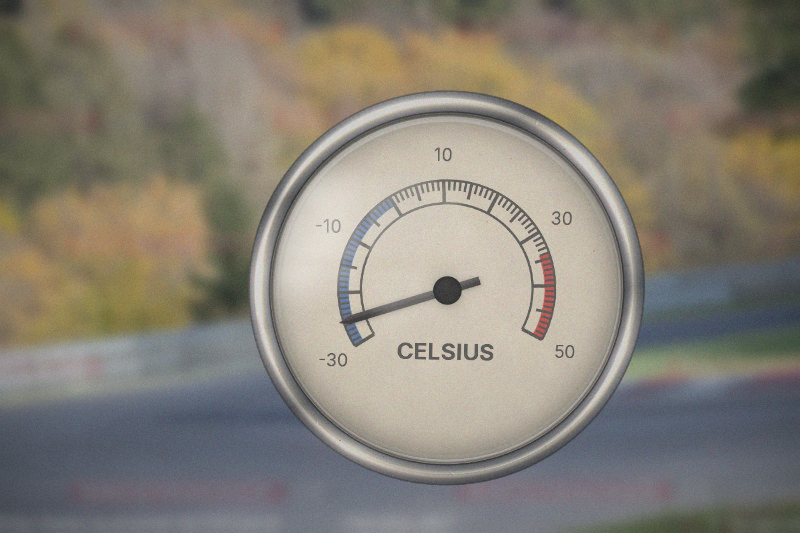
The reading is -25
